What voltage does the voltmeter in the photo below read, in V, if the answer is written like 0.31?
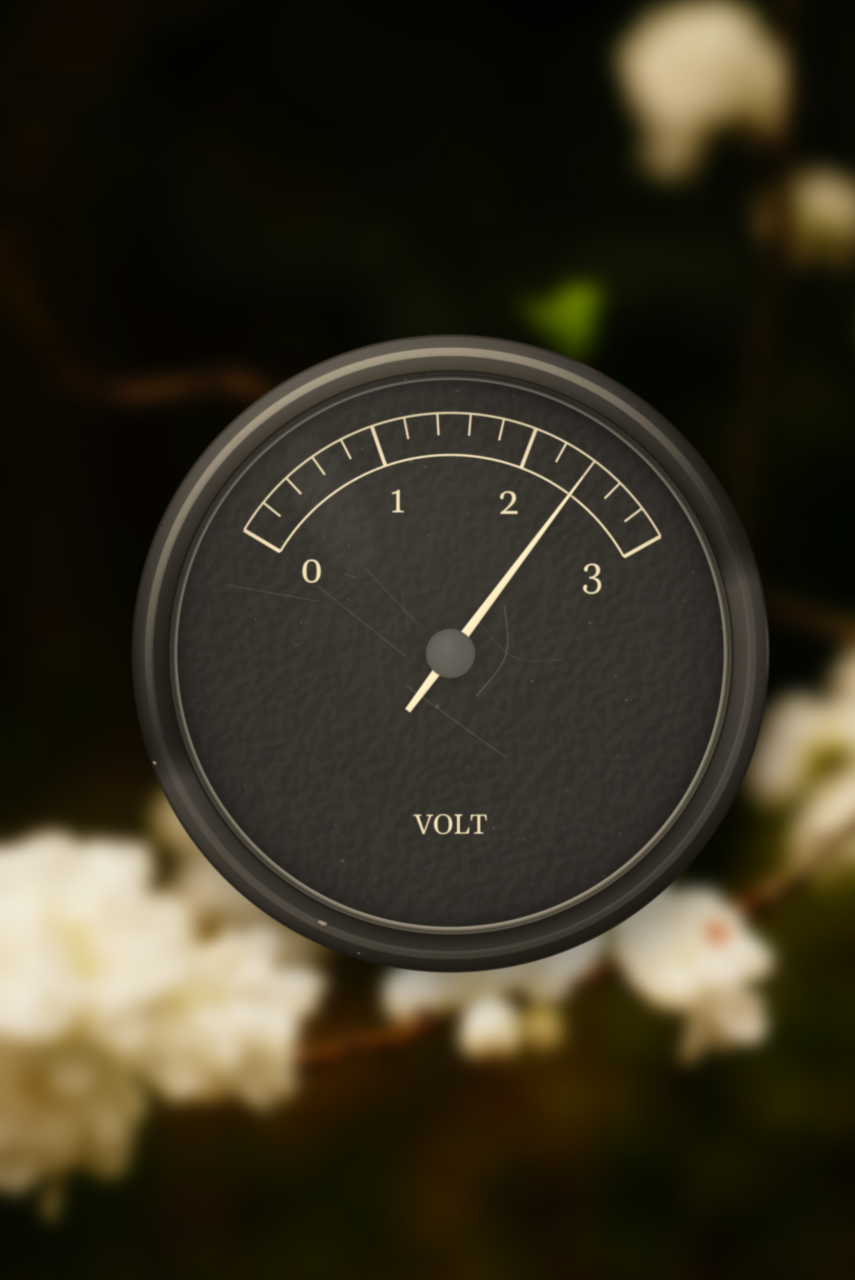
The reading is 2.4
